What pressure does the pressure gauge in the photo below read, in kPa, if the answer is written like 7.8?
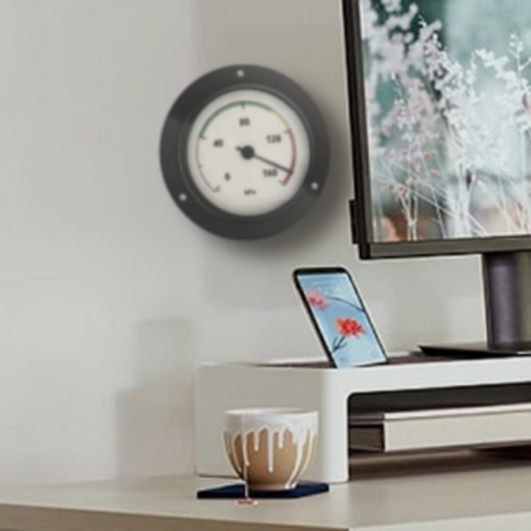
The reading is 150
